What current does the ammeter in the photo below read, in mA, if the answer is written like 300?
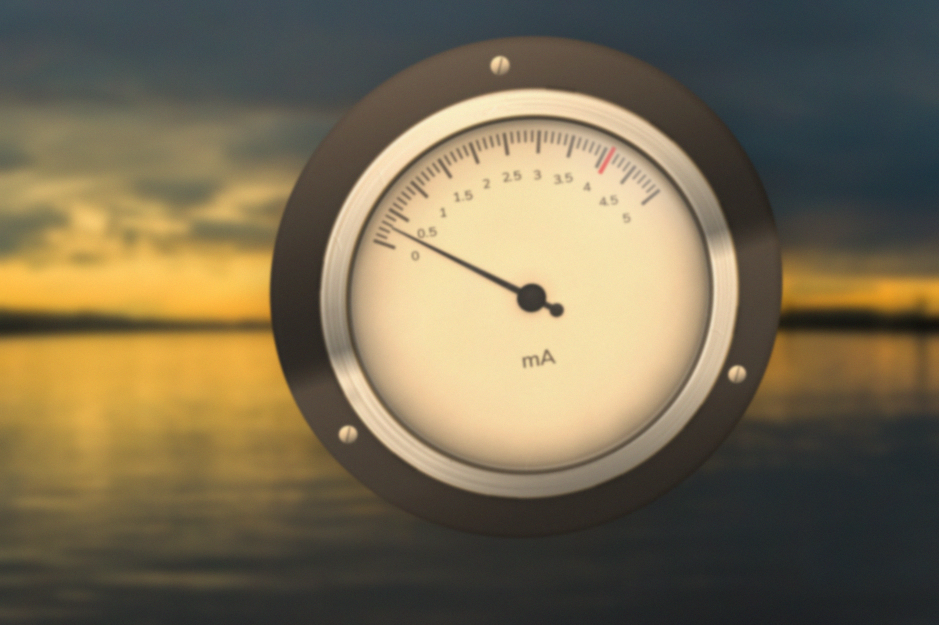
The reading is 0.3
